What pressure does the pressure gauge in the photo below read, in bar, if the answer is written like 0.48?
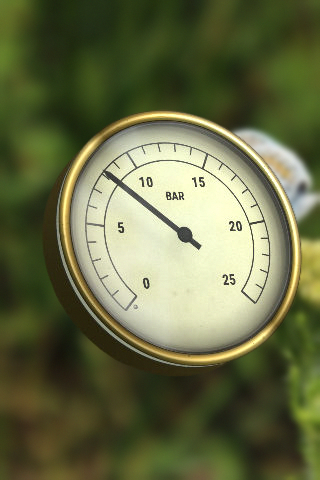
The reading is 8
